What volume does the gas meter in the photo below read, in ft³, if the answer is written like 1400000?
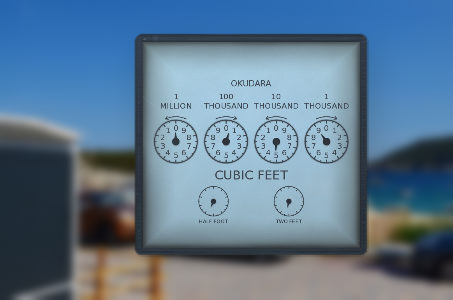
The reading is 4900
